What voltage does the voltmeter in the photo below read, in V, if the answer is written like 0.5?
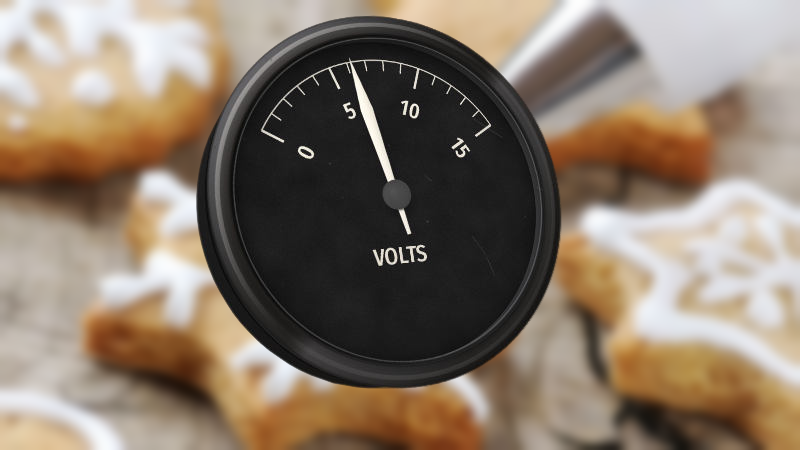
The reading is 6
